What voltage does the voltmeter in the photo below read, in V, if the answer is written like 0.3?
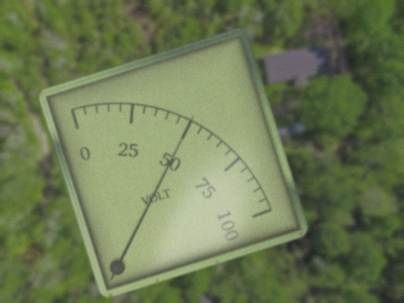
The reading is 50
